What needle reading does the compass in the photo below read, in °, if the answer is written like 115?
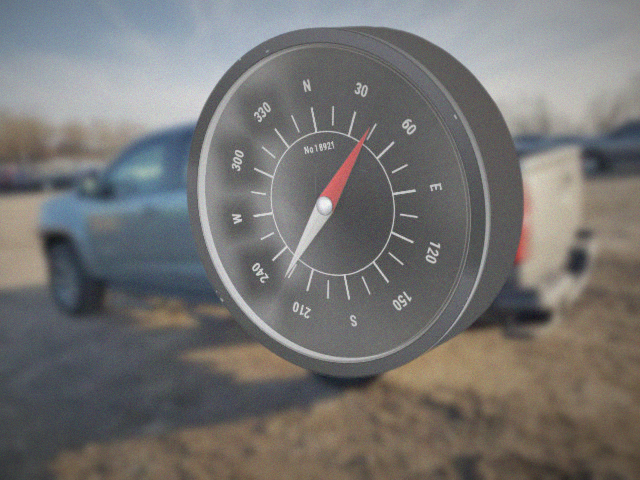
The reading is 45
